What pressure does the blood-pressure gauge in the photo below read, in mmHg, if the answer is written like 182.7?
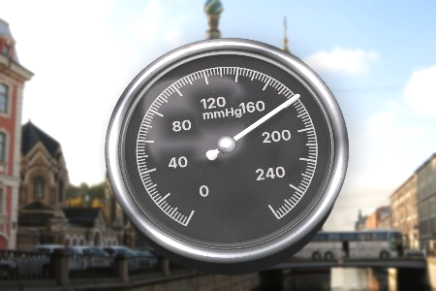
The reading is 180
